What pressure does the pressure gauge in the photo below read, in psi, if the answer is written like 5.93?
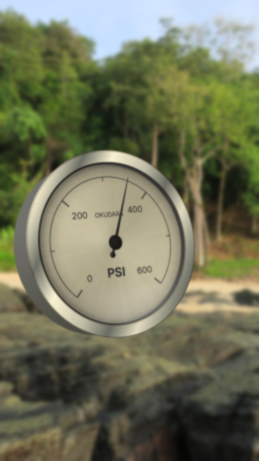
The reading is 350
